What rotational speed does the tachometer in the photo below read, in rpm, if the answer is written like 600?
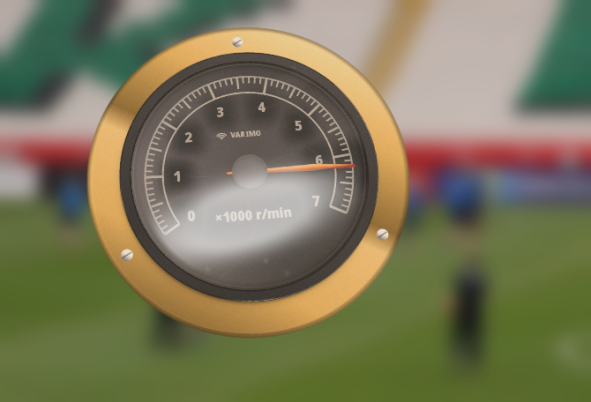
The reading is 6200
